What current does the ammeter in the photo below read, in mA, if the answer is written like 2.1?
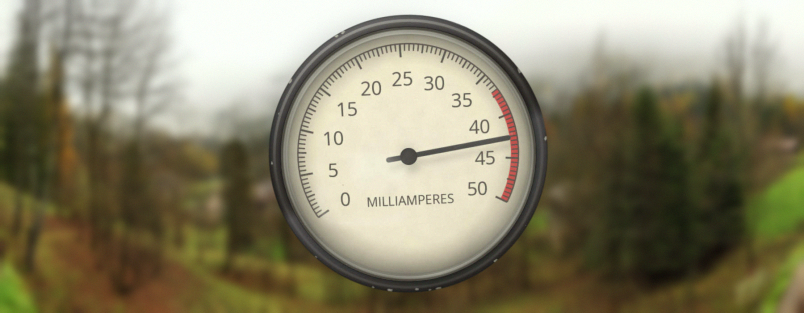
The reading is 42.5
